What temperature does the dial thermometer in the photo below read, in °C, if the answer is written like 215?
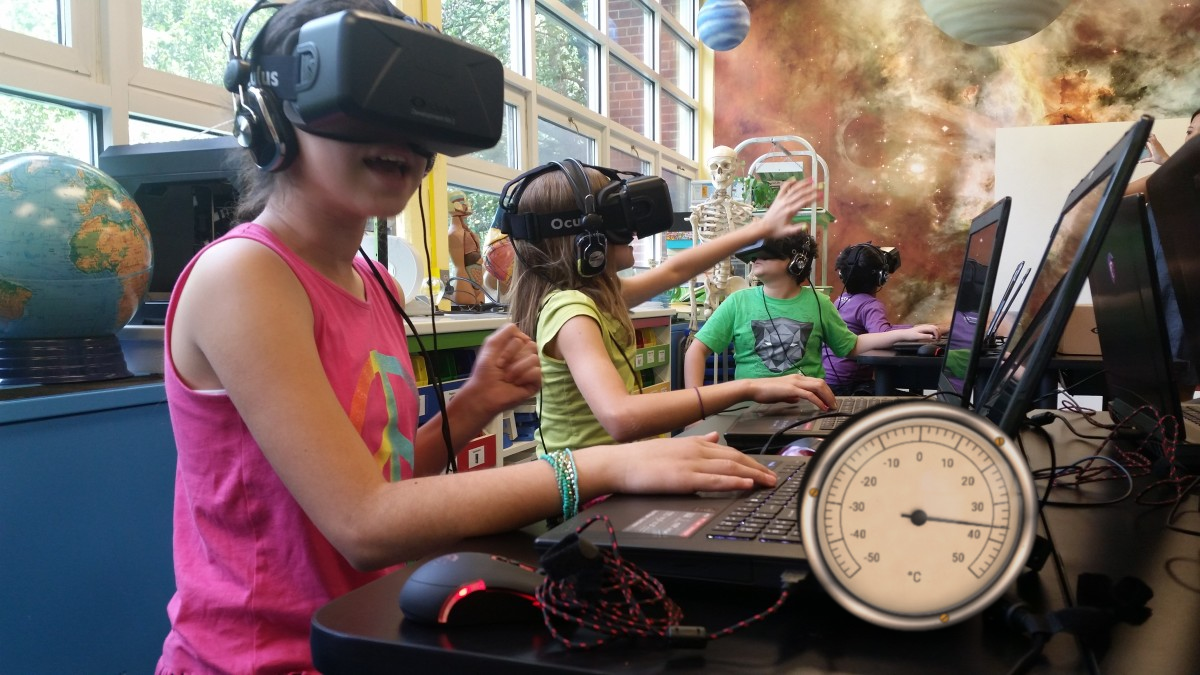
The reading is 36
